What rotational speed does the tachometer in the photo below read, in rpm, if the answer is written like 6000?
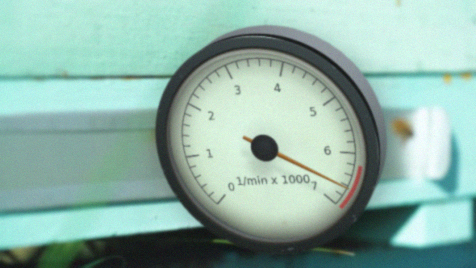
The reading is 6600
